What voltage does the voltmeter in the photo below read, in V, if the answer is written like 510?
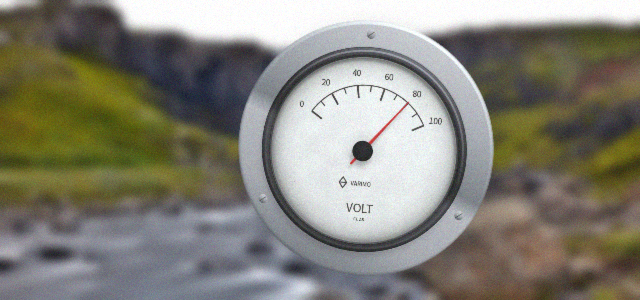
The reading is 80
